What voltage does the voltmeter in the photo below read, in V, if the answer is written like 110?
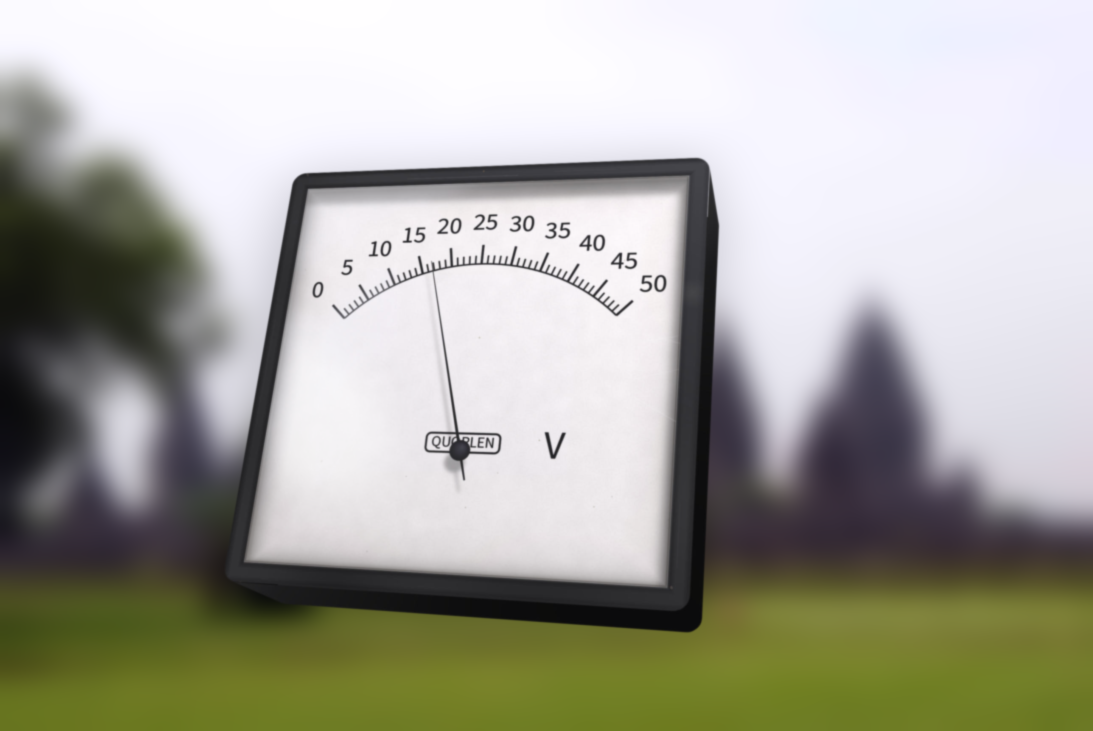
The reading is 17
